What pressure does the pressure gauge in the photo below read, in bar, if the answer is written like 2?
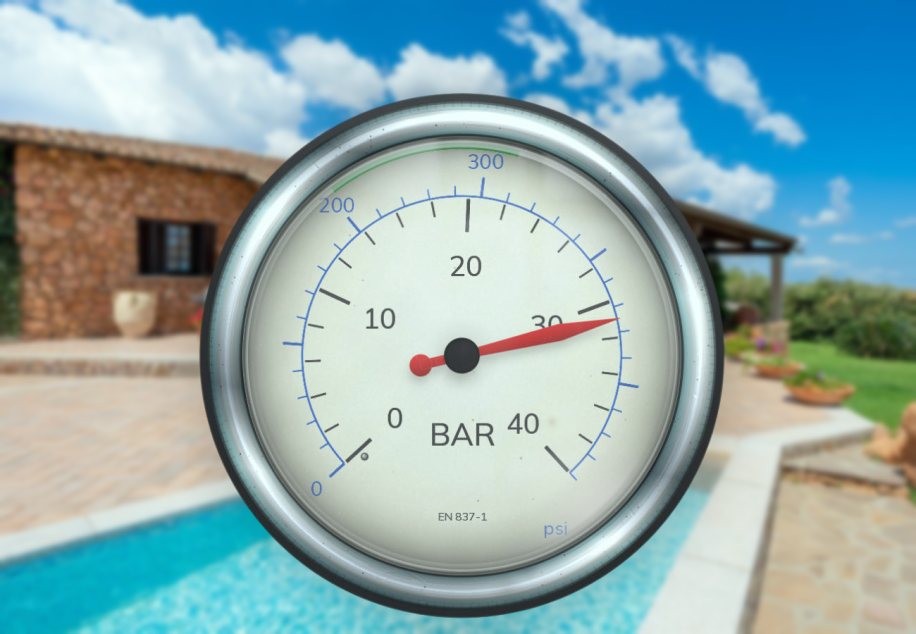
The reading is 31
